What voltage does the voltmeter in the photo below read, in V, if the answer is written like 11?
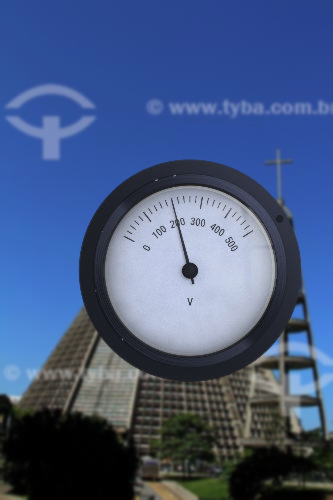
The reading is 200
